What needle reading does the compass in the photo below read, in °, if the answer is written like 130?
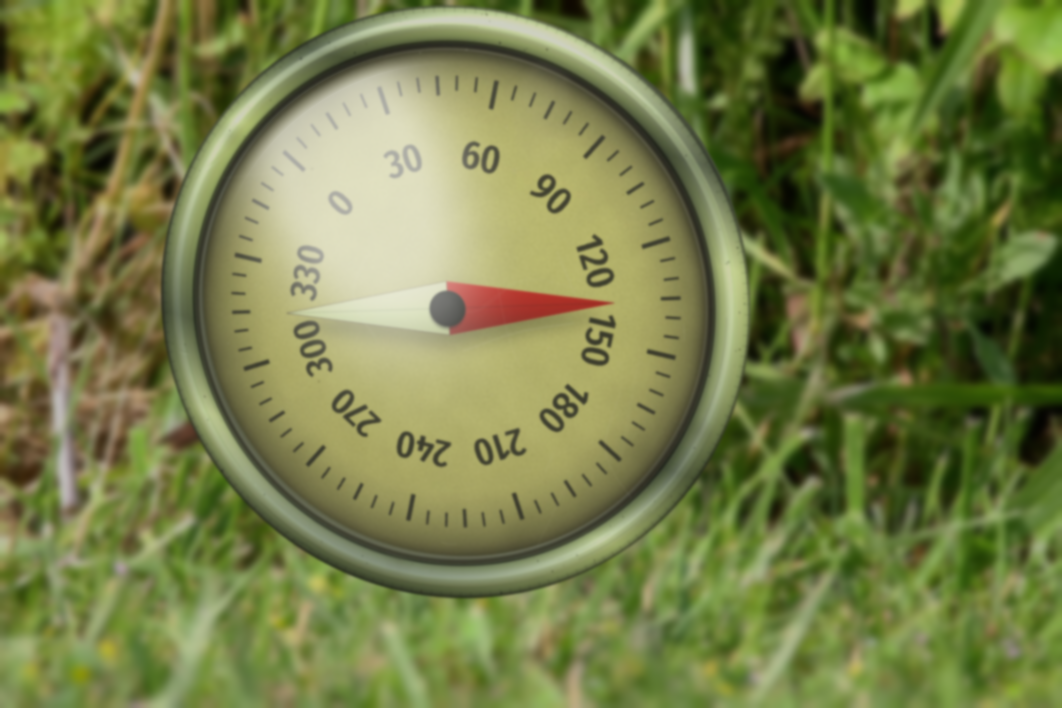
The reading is 135
